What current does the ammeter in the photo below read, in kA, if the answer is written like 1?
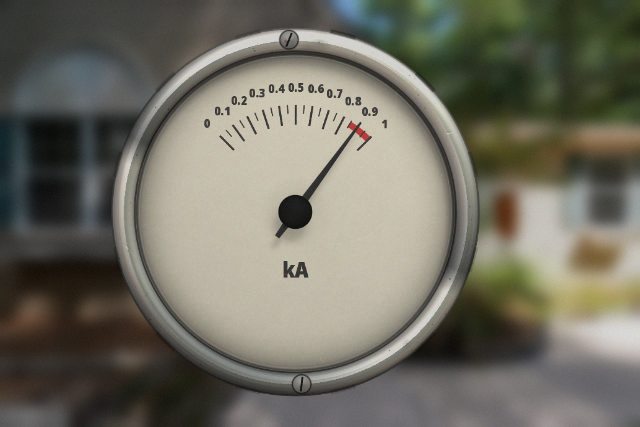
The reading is 0.9
